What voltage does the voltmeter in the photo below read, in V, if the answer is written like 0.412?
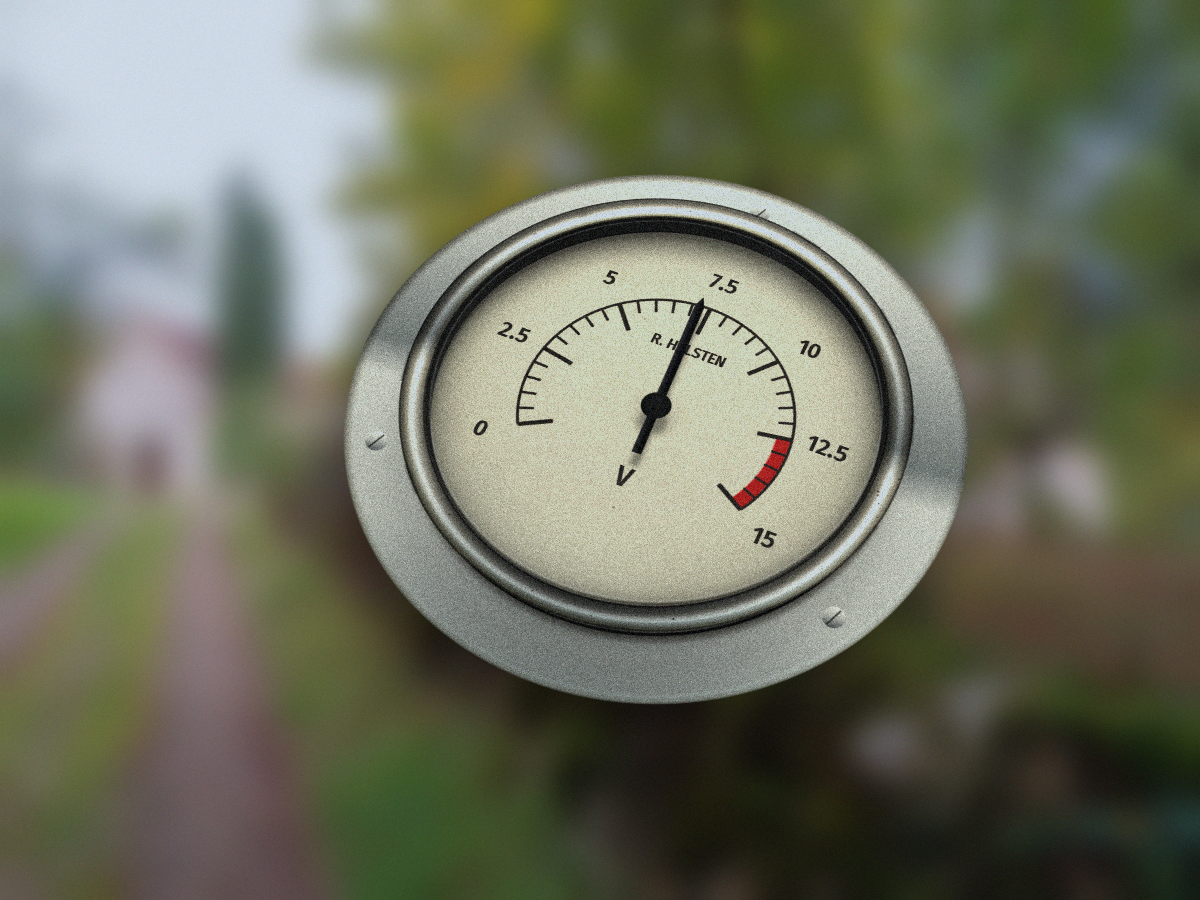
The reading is 7.25
